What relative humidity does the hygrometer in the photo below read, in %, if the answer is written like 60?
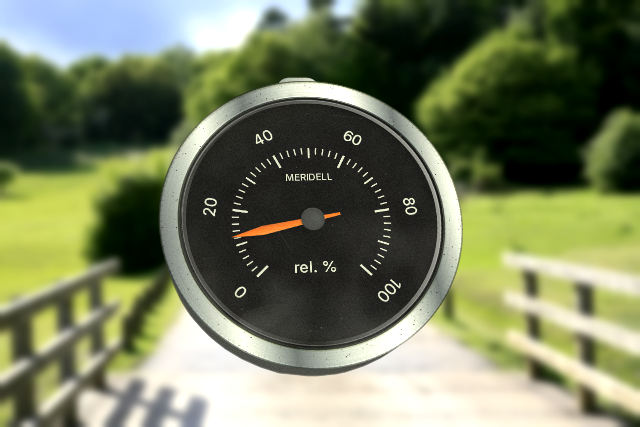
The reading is 12
